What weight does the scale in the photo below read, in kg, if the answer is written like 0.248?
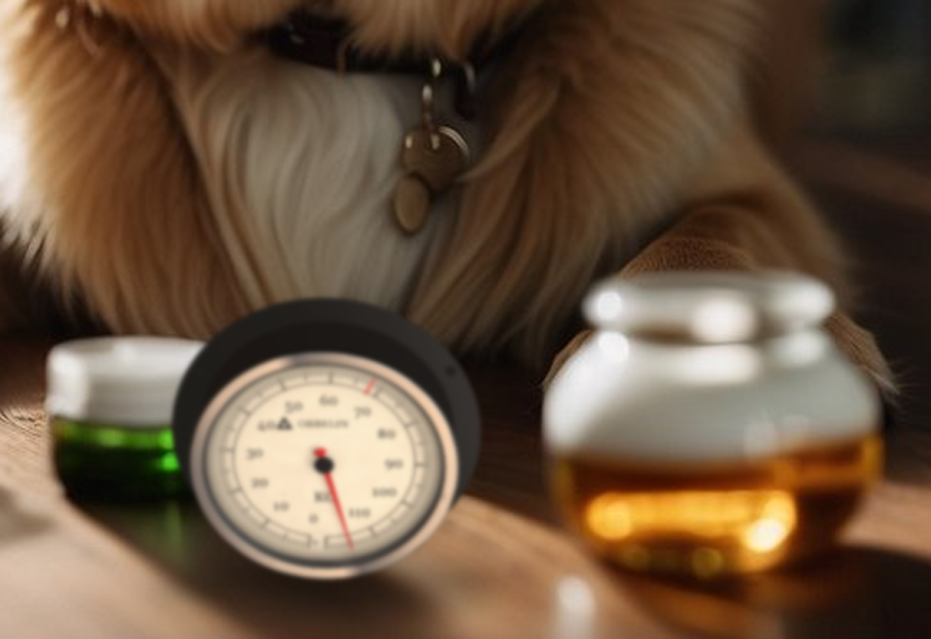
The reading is 115
